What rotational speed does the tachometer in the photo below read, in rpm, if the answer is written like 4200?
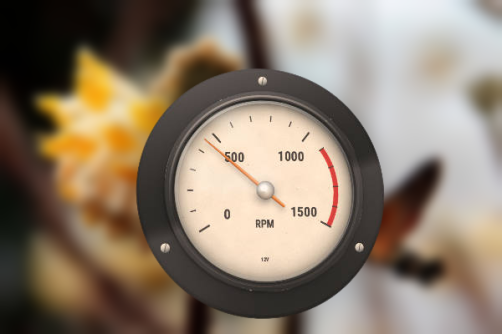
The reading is 450
